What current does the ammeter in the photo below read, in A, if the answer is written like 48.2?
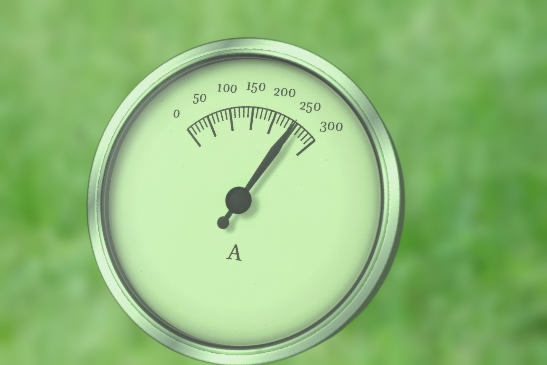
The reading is 250
